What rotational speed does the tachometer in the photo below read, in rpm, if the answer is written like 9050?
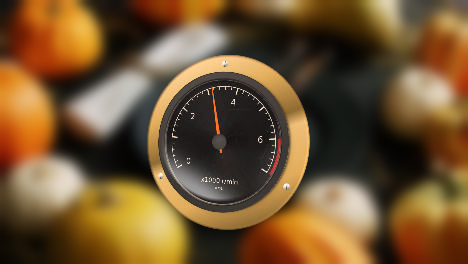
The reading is 3200
